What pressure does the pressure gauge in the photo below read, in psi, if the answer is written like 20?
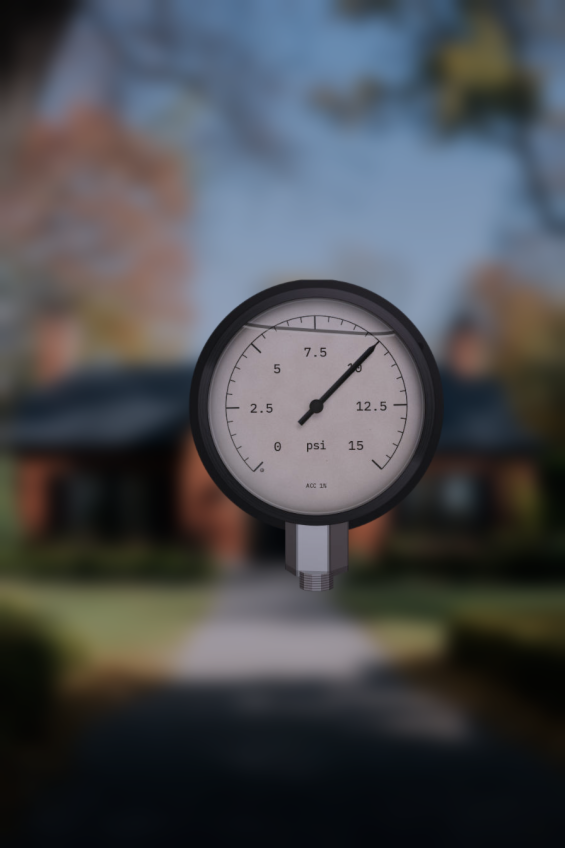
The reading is 10
